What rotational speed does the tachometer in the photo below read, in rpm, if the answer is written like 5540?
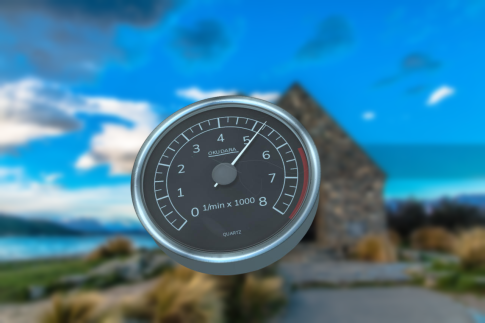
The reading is 5250
